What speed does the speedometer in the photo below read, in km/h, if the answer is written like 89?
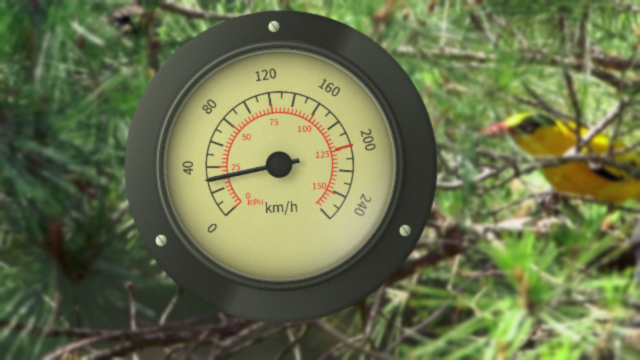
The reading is 30
